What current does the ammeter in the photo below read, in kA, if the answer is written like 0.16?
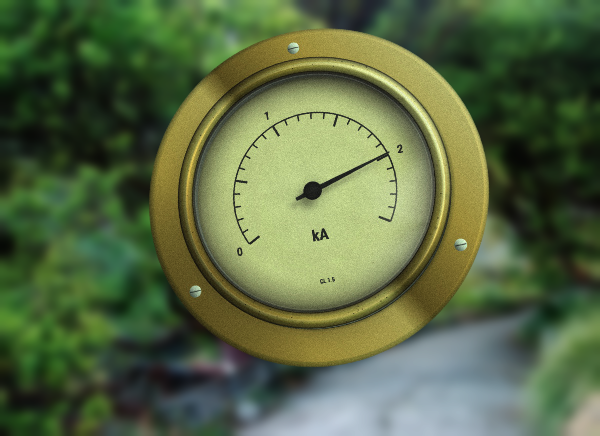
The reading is 2
